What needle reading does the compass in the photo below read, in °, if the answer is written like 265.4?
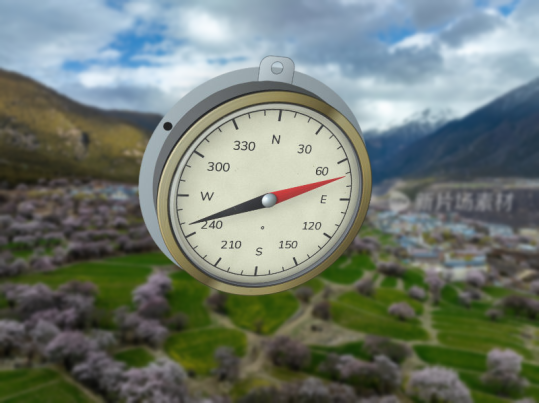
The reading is 70
